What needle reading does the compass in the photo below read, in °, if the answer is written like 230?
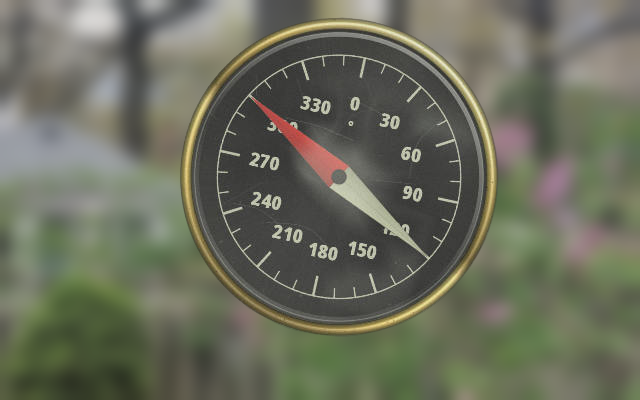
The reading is 300
